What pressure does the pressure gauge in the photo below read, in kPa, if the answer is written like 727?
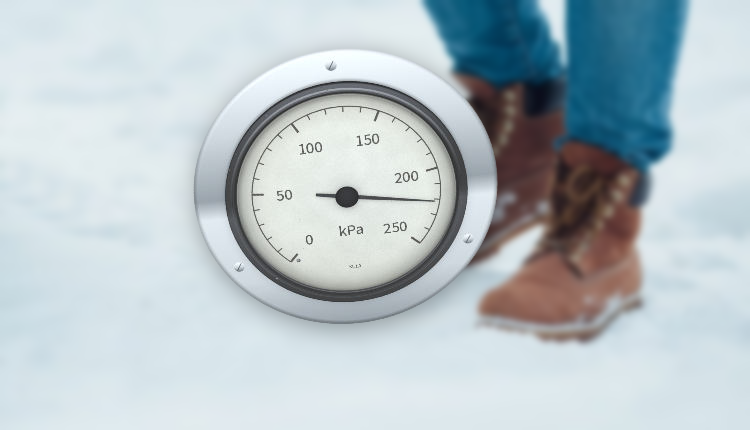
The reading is 220
